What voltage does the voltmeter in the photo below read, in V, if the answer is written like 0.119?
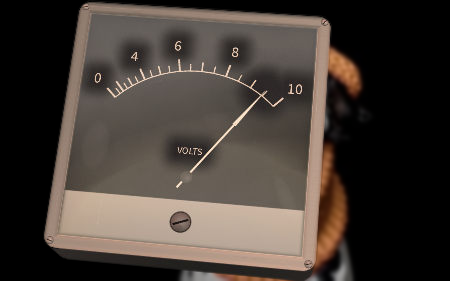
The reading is 9.5
